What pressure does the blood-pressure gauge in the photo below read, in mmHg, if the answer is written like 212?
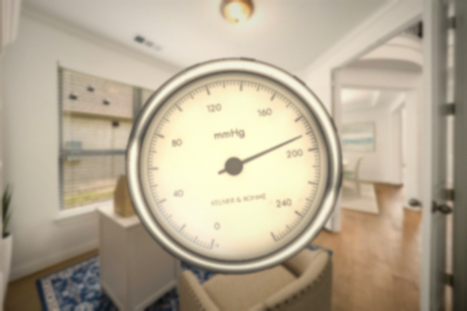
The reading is 190
